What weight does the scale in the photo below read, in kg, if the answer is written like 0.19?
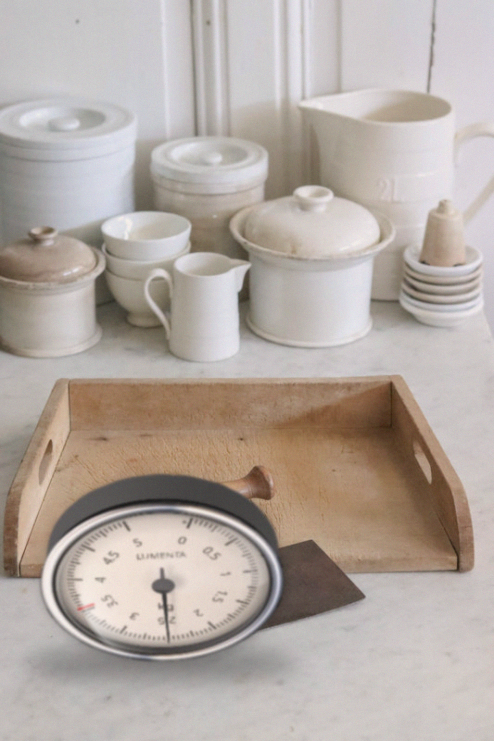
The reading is 2.5
